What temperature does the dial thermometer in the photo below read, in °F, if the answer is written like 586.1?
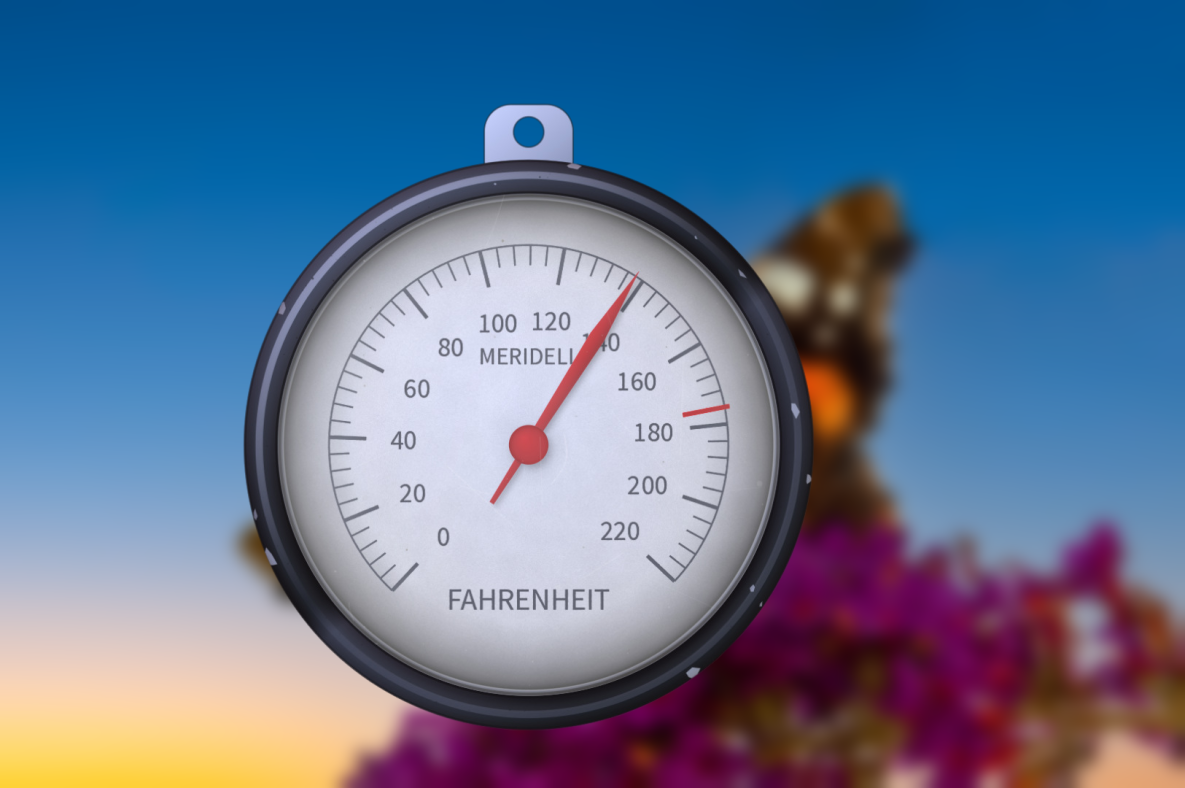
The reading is 138
